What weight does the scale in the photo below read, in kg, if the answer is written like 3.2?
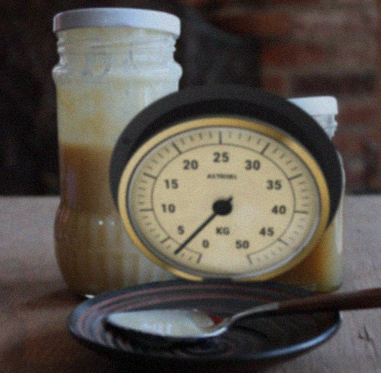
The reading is 3
